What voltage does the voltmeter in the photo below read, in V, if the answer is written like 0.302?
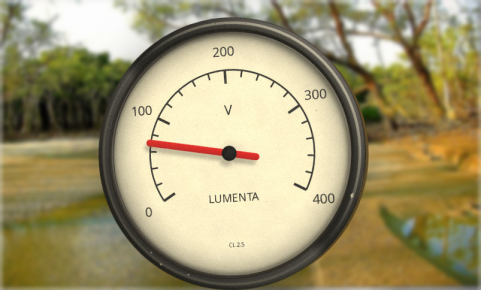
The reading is 70
